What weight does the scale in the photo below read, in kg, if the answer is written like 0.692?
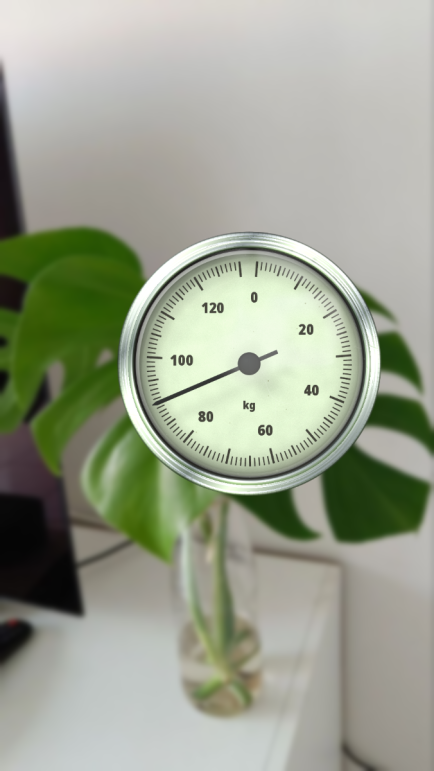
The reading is 90
